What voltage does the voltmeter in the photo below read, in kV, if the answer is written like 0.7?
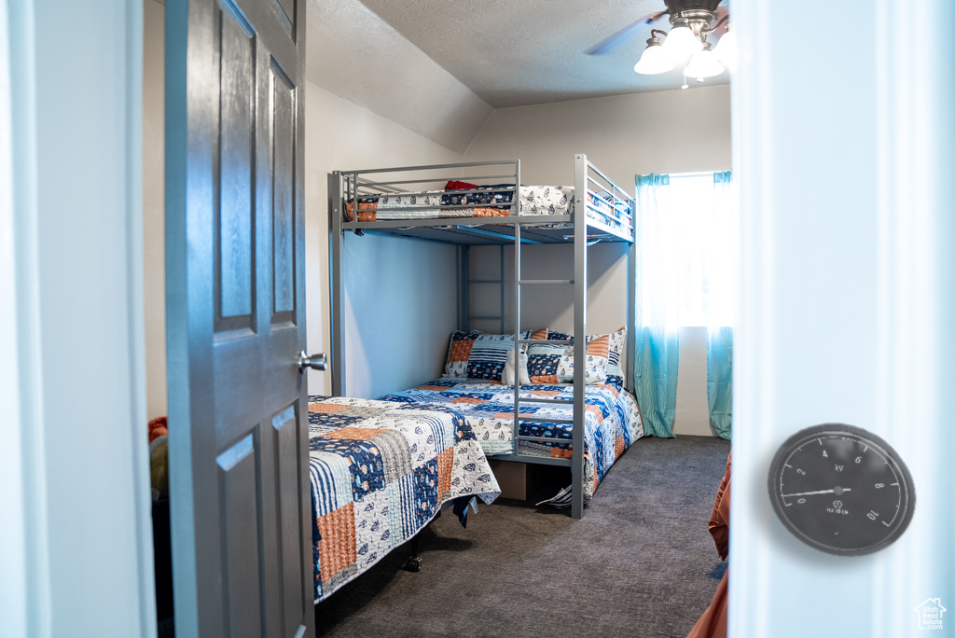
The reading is 0.5
